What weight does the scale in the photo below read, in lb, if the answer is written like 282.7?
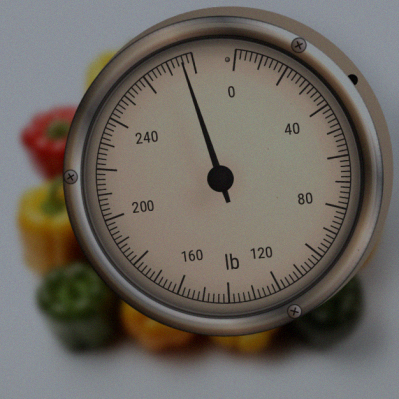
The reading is 276
